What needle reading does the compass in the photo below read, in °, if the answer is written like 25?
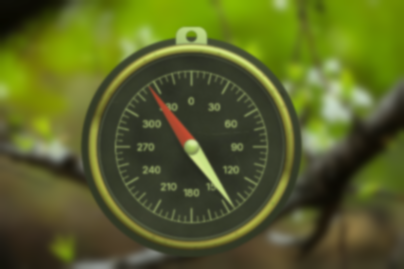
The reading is 325
